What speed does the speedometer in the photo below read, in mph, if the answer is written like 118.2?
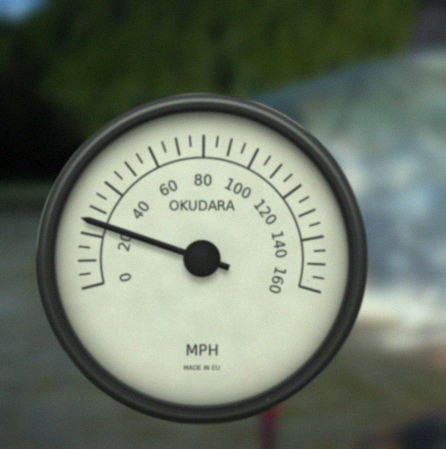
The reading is 25
